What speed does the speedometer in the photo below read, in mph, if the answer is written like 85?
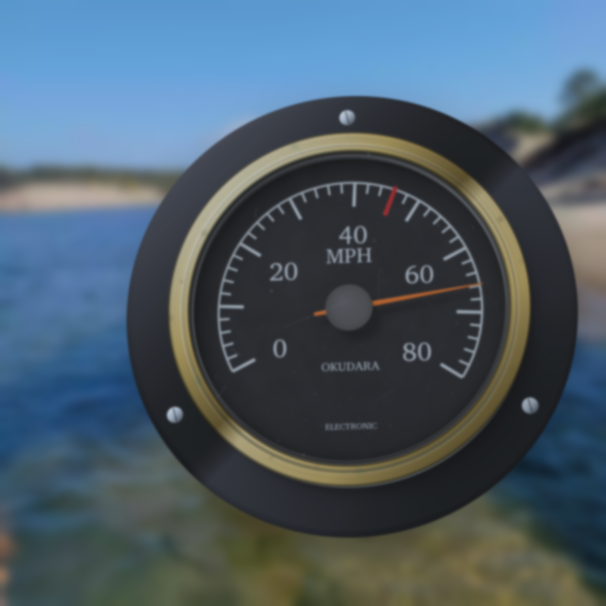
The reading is 66
